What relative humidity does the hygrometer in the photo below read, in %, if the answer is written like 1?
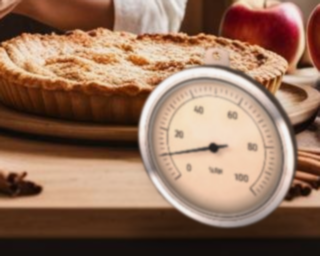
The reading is 10
